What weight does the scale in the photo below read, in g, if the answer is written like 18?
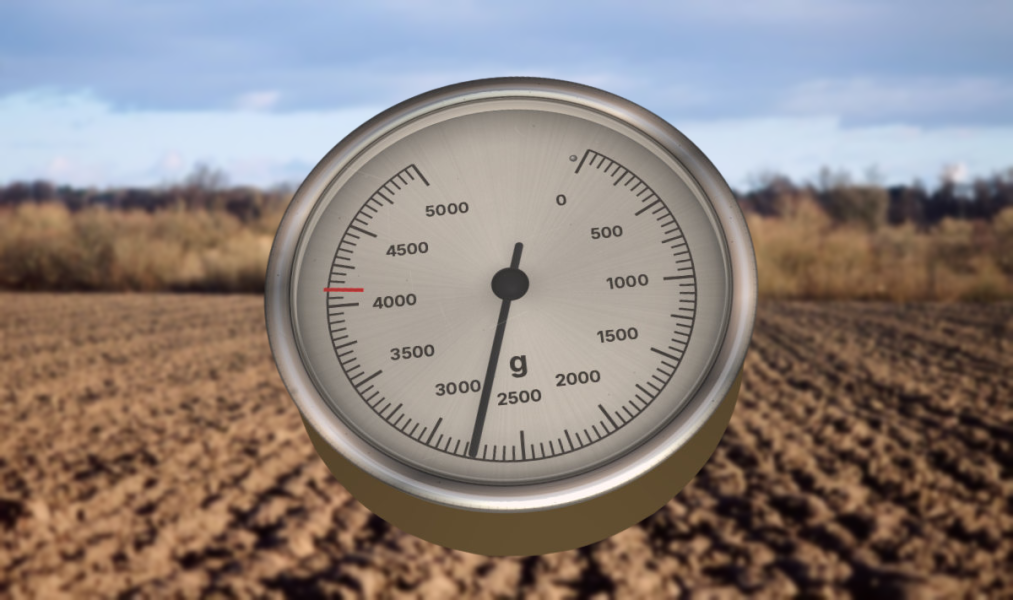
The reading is 2750
